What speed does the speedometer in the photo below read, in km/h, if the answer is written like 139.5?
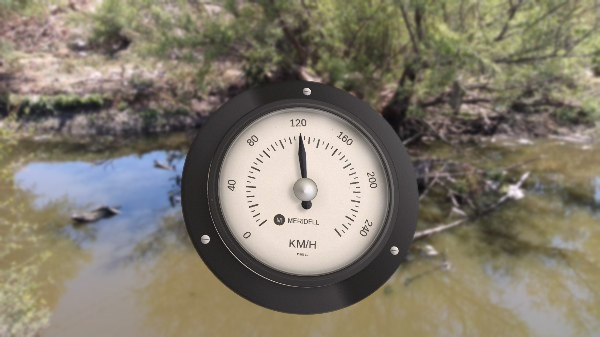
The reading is 120
